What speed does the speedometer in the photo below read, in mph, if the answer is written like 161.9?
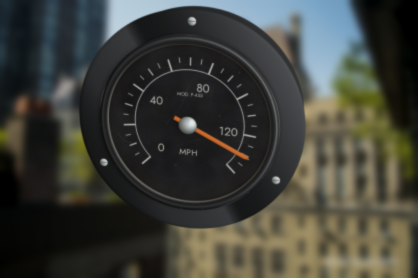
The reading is 130
